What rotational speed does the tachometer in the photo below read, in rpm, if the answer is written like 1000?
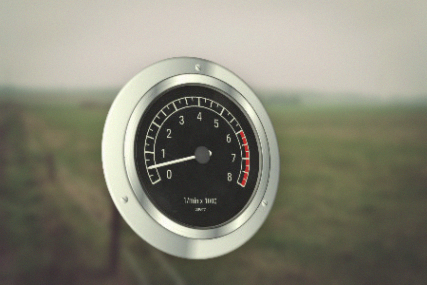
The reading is 500
